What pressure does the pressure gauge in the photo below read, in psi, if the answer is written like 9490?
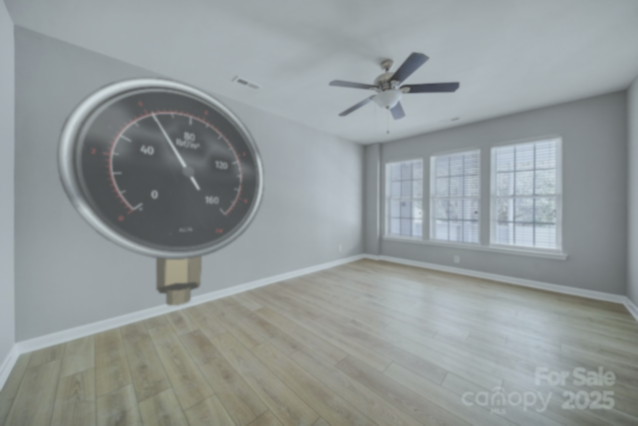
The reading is 60
